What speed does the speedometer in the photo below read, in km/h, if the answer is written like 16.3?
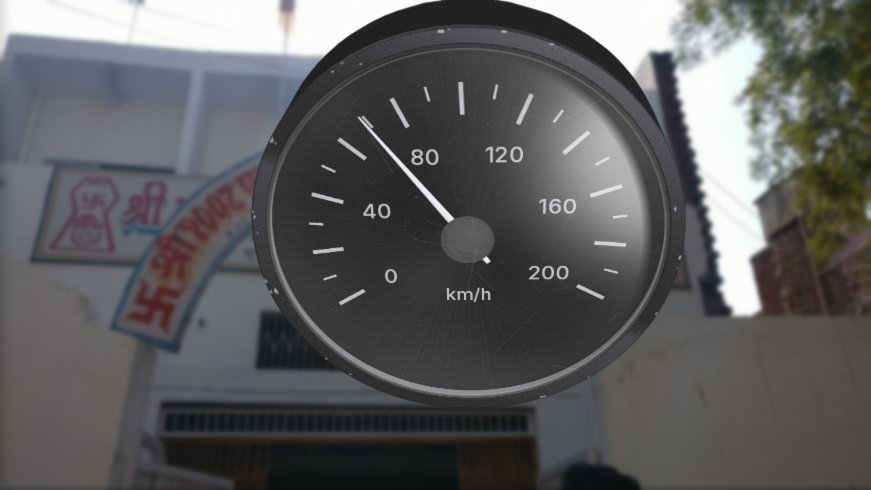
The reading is 70
